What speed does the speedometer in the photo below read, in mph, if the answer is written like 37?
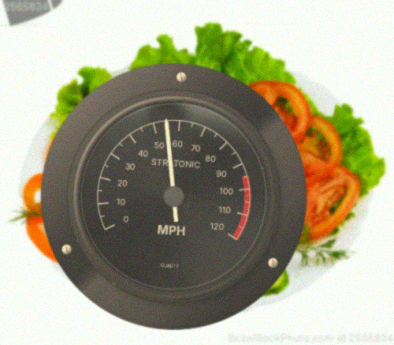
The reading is 55
